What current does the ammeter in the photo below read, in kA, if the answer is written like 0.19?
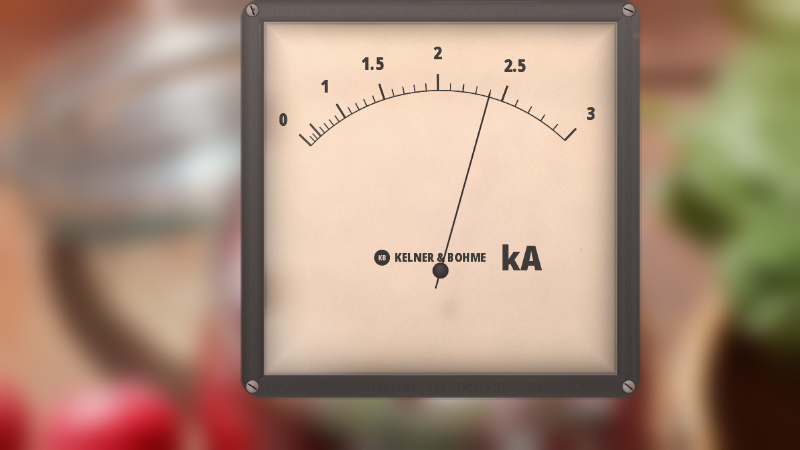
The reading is 2.4
